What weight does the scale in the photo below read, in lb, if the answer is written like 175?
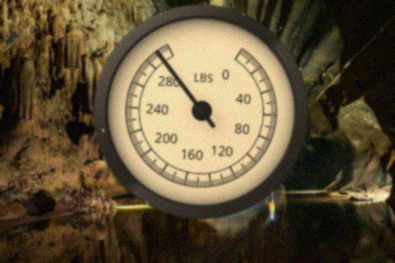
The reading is 290
